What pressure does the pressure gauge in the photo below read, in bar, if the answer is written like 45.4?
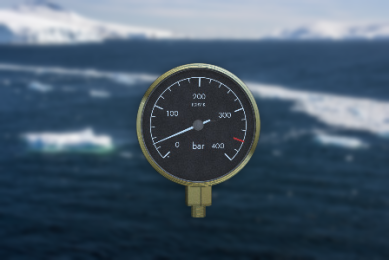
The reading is 30
